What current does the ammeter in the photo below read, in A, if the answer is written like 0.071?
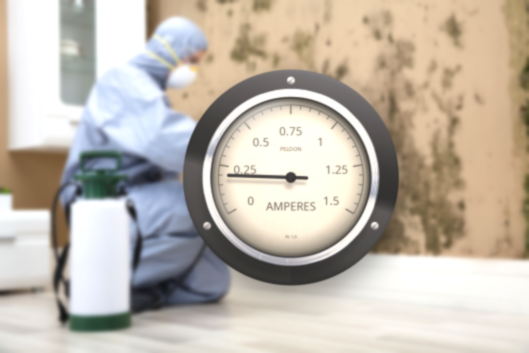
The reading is 0.2
